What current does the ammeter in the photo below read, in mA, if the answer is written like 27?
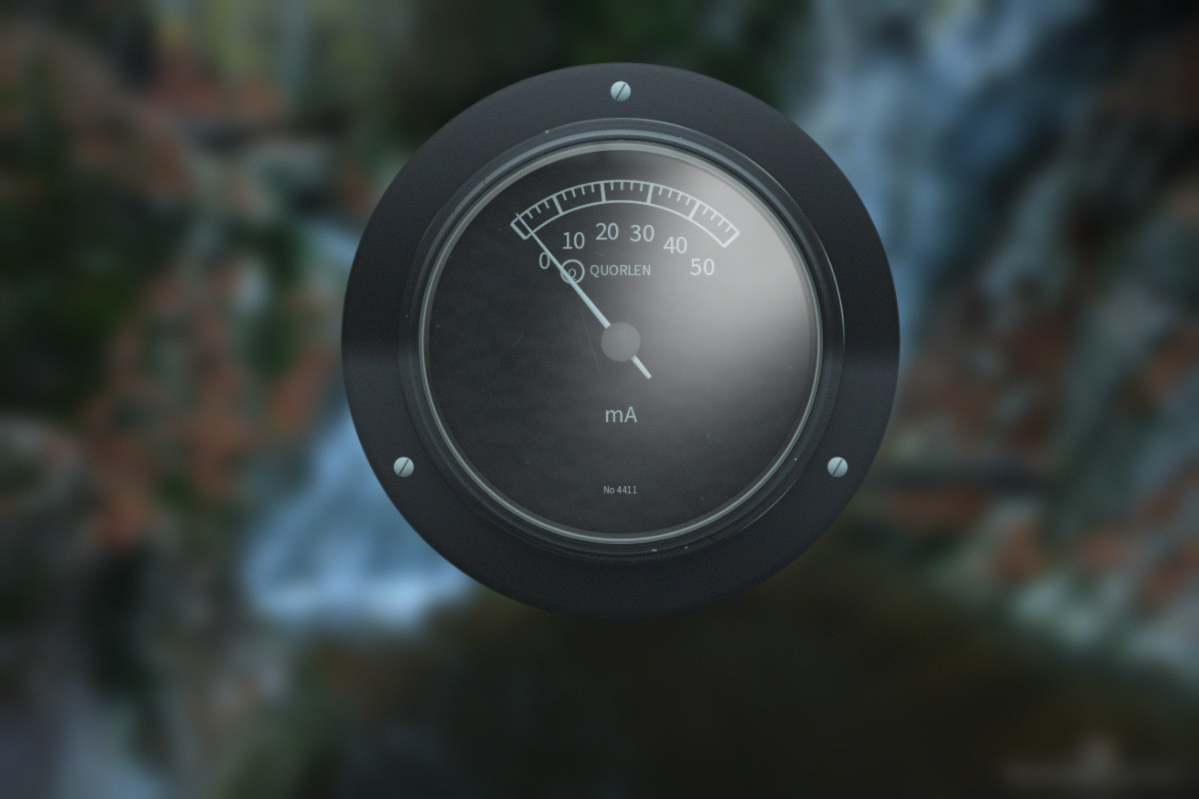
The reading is 2
